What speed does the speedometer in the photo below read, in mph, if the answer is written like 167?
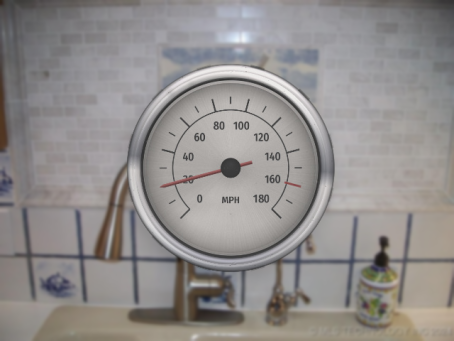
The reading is 20
